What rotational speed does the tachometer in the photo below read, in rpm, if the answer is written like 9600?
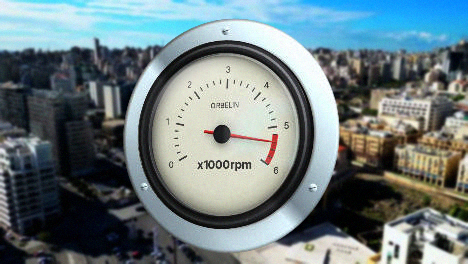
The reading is 5400
